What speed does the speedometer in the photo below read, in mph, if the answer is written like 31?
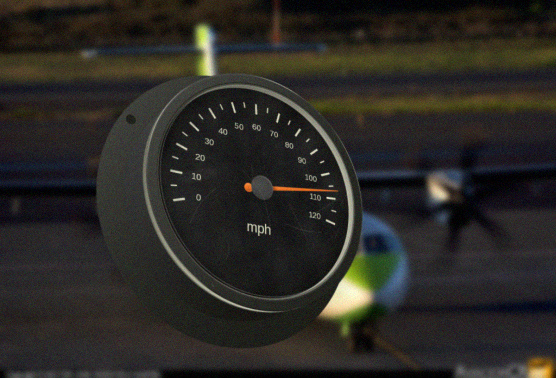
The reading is 107.5
